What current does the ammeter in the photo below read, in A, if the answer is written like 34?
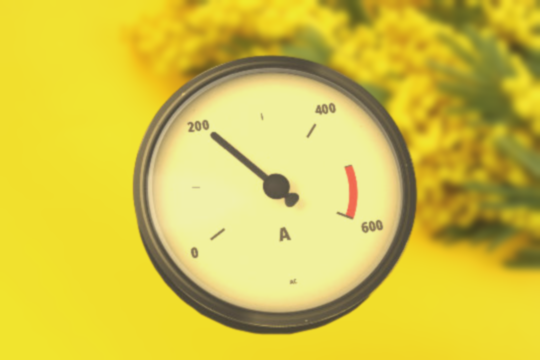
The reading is 200
